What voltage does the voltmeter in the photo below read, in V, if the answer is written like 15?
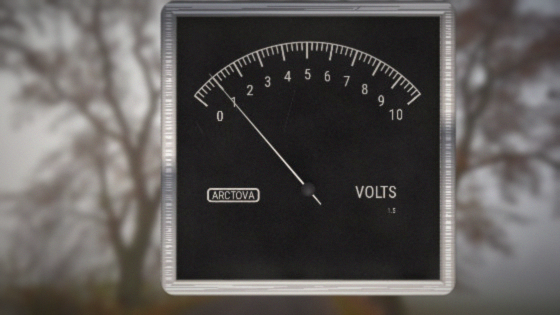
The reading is 1
